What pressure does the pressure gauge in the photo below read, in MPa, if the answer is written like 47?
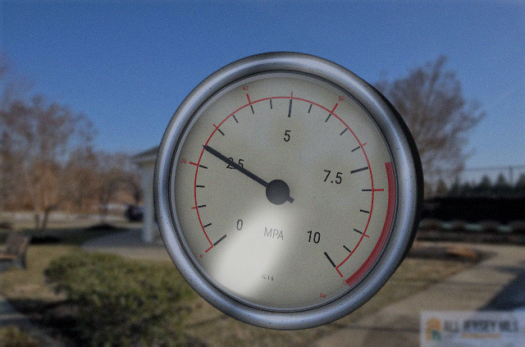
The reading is 2.5
